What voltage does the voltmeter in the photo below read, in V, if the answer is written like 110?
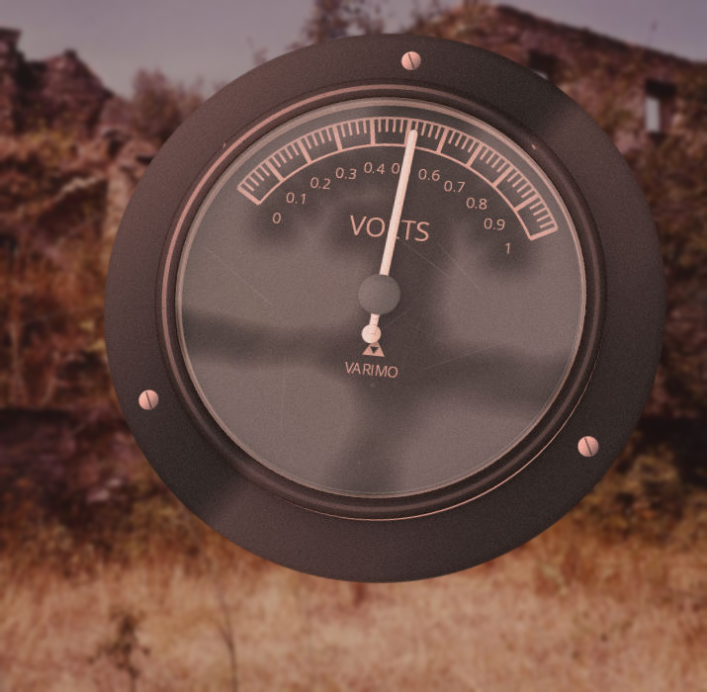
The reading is 0.52
